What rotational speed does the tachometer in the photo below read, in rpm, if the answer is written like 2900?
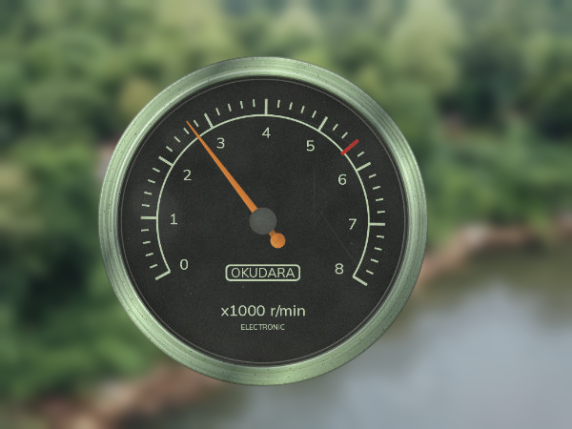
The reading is 2700
